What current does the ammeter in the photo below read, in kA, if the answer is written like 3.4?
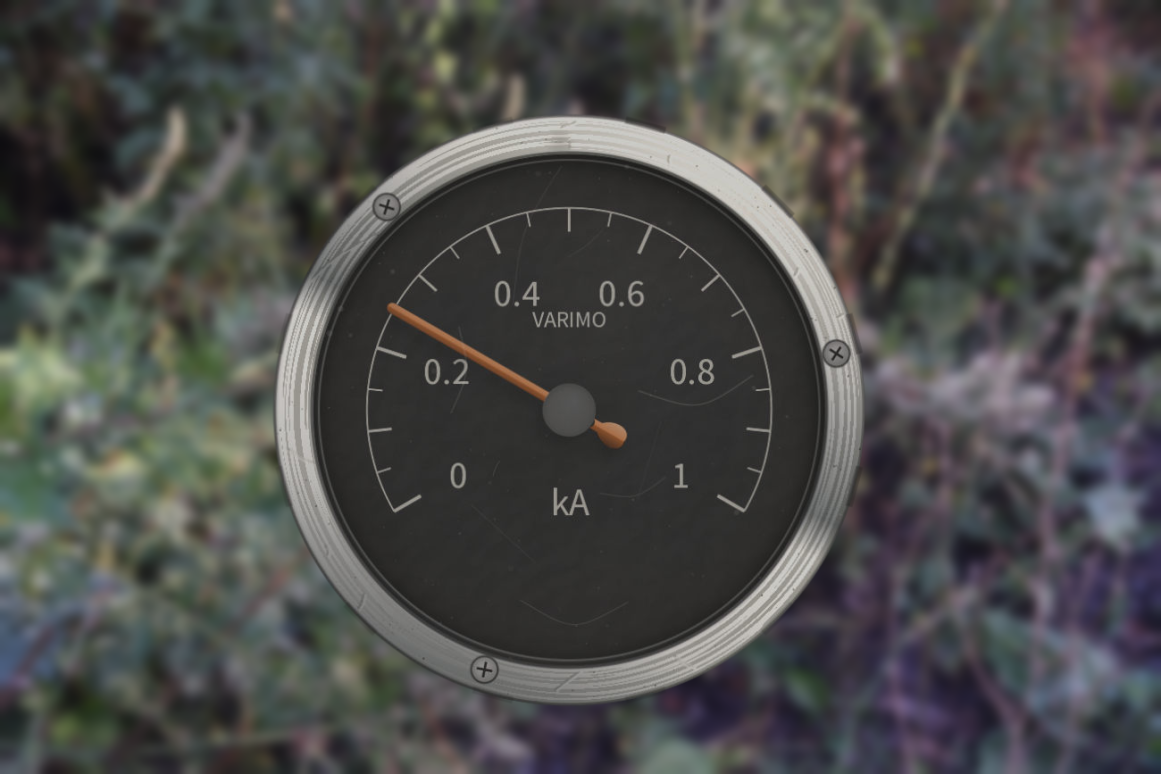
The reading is 0.25
